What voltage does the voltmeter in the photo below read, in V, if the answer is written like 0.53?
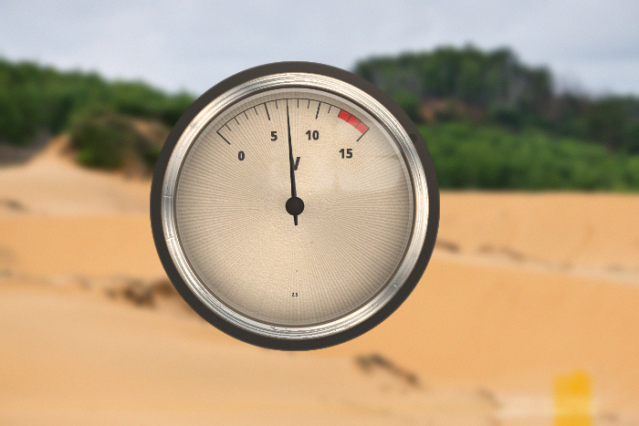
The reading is 7
